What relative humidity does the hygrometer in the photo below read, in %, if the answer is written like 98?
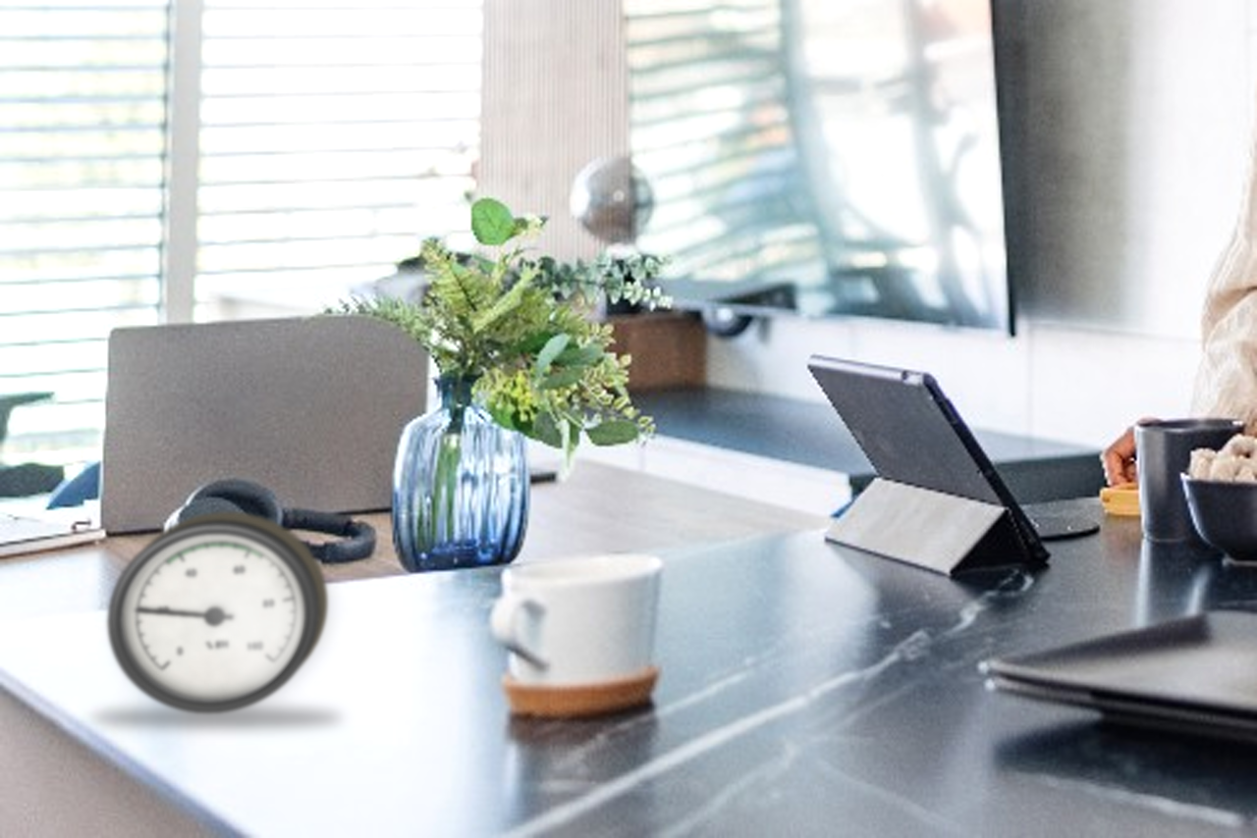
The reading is 20
